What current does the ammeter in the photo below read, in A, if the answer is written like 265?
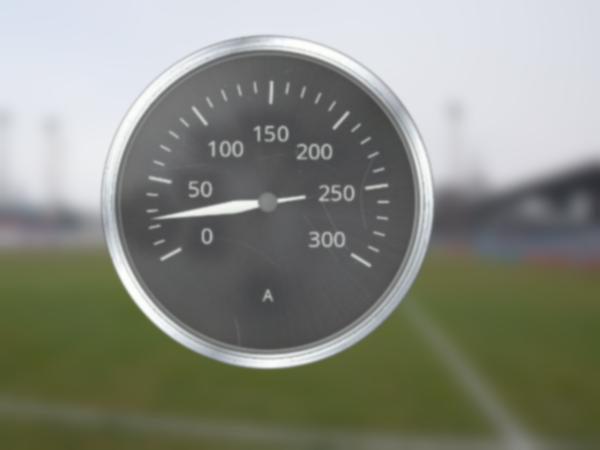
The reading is 25
